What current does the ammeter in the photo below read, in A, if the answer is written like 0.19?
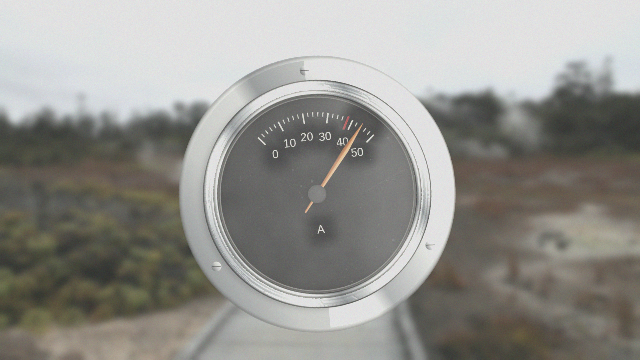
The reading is 44
